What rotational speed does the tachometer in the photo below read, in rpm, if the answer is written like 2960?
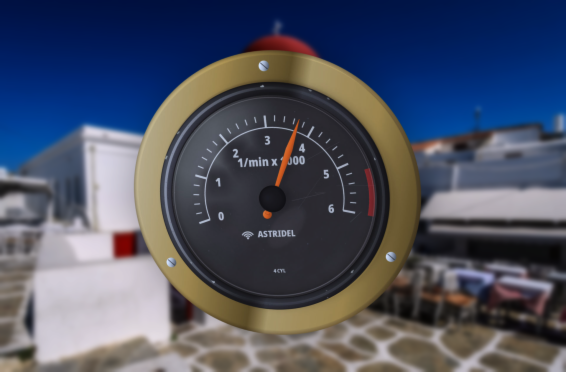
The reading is 3700
